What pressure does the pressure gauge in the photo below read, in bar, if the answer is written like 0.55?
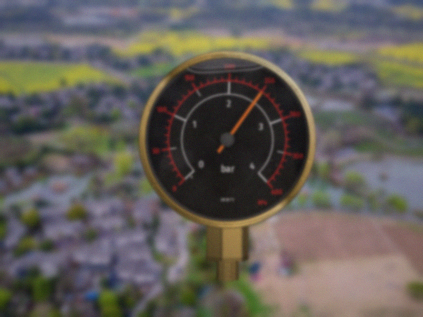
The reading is 2.5
